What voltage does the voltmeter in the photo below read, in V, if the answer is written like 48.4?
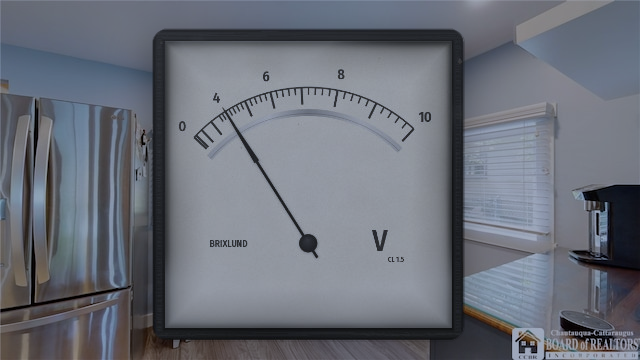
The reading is 4
